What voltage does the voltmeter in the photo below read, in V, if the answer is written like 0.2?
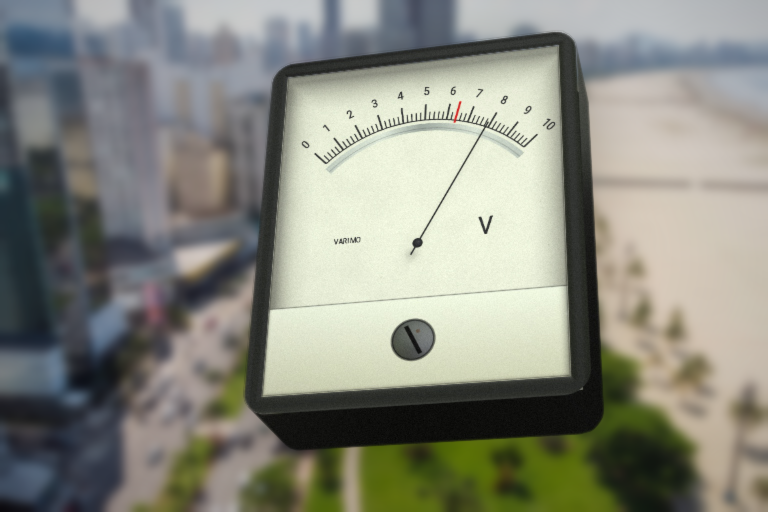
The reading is 8
